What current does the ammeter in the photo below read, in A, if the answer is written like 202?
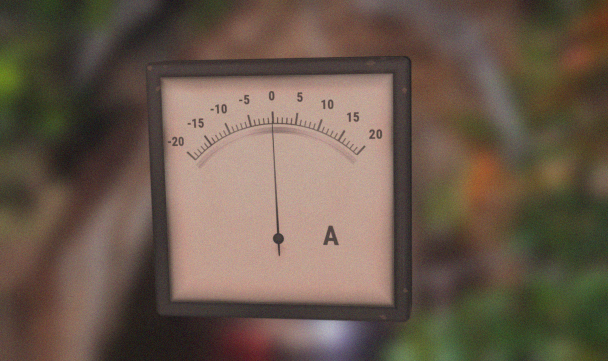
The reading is 0
